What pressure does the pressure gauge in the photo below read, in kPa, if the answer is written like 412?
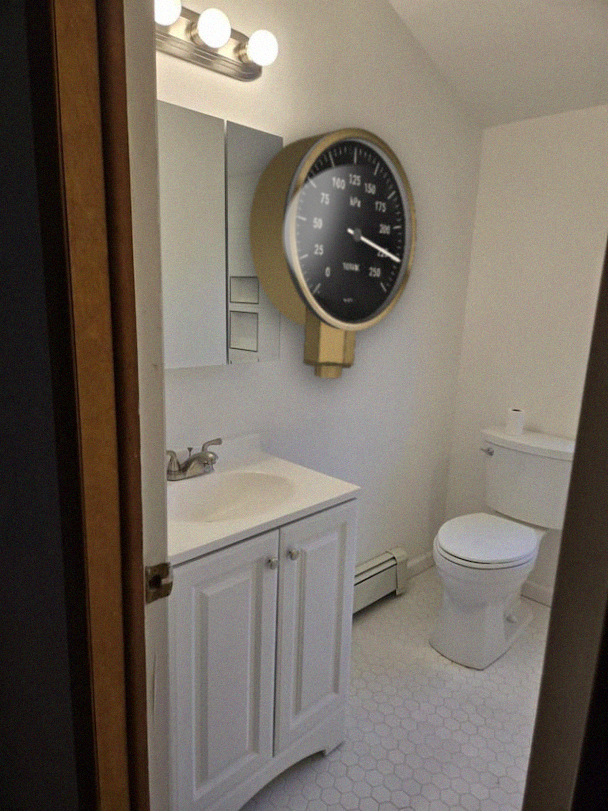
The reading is 225
